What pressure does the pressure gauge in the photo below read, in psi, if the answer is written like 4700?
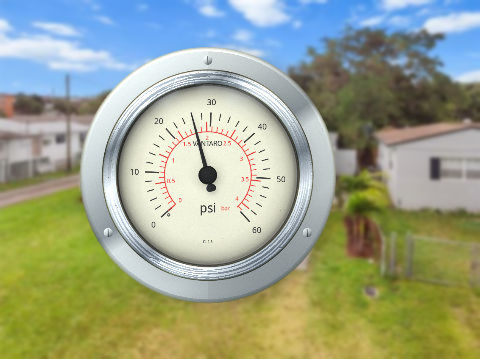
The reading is 26
